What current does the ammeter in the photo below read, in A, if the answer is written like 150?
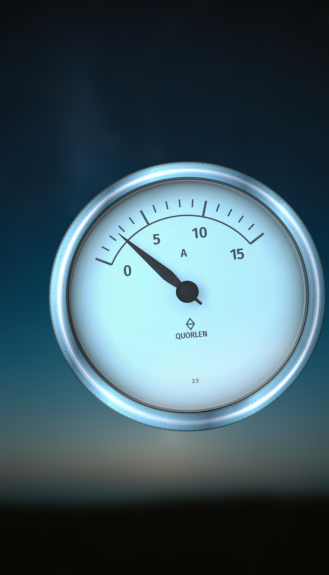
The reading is 2.5
